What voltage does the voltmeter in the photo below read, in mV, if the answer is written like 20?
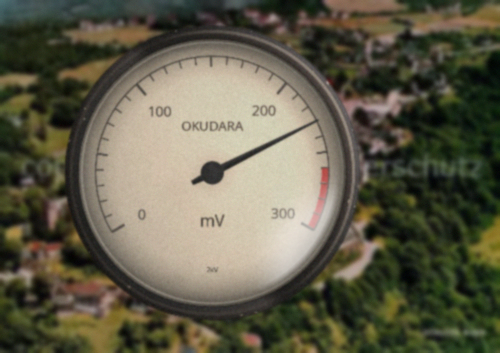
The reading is 230
